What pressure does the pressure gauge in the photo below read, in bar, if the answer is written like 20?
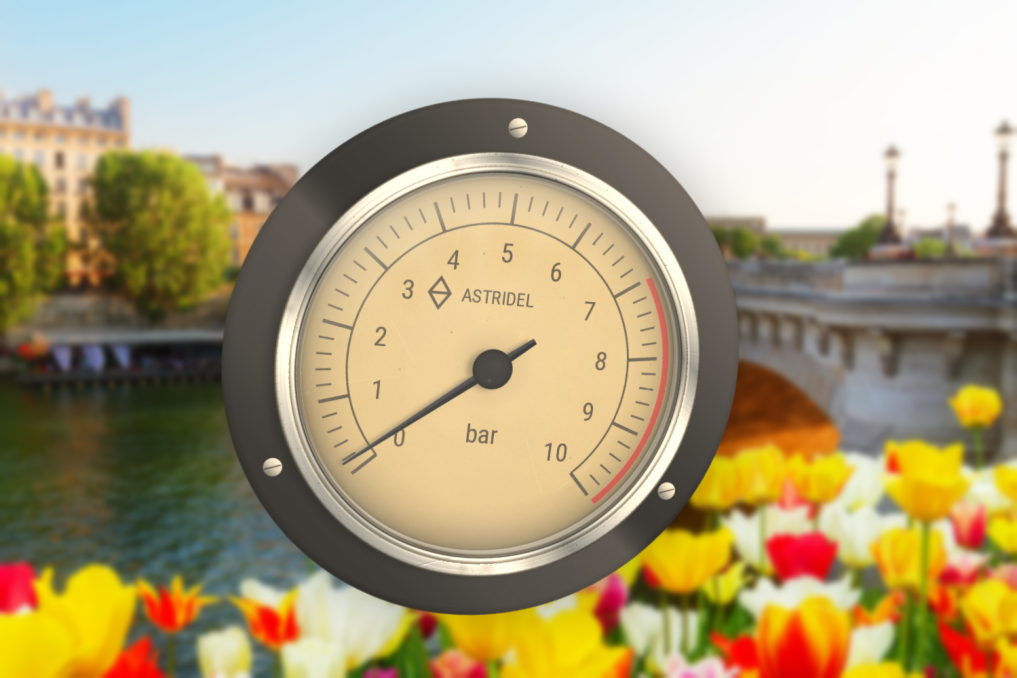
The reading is 0.2
